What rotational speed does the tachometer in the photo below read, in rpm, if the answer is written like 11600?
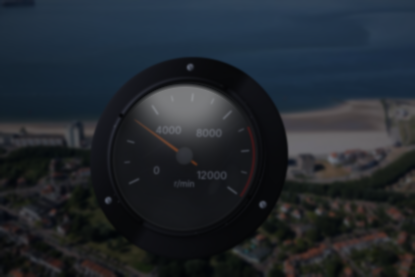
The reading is 3000
